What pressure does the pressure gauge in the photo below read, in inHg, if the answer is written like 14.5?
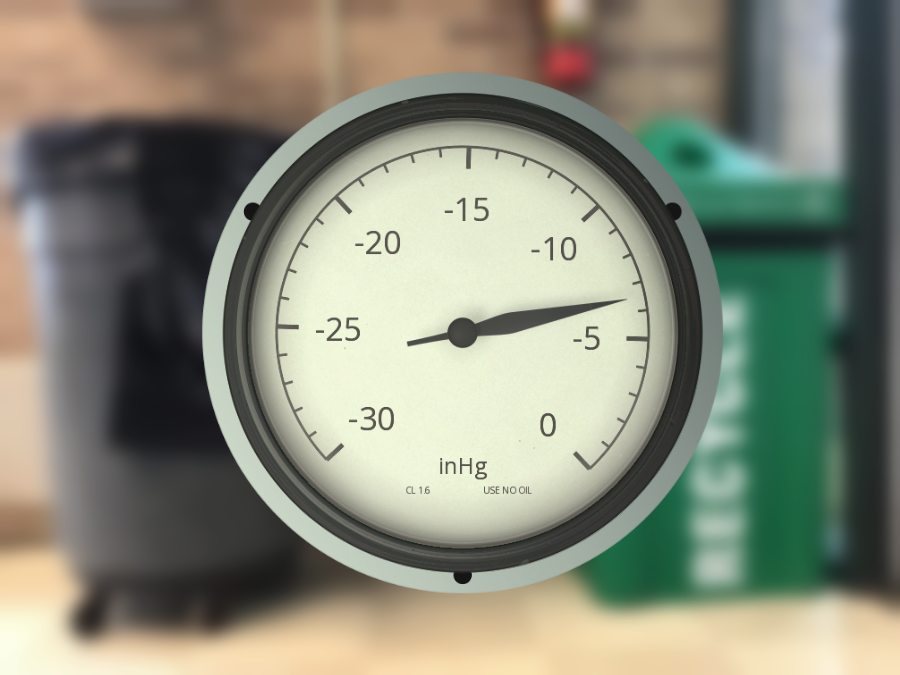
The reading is -6.5
